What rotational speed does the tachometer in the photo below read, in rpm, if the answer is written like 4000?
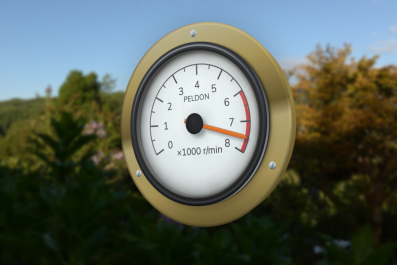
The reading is 7500
